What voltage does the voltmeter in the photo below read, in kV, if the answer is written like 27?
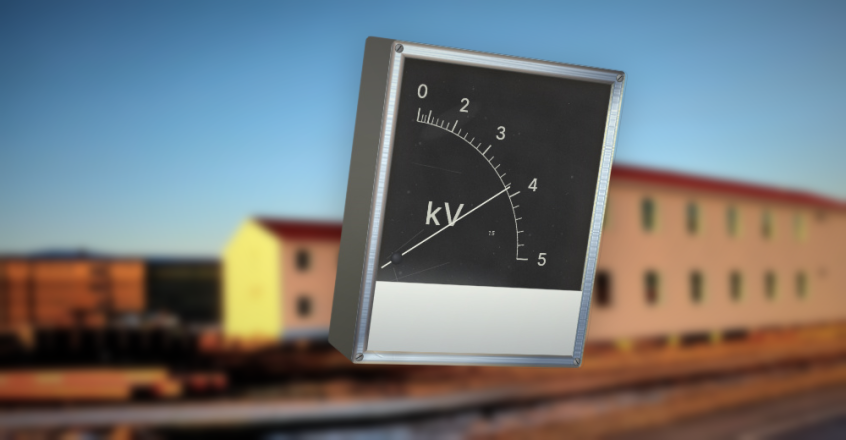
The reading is 3.8
